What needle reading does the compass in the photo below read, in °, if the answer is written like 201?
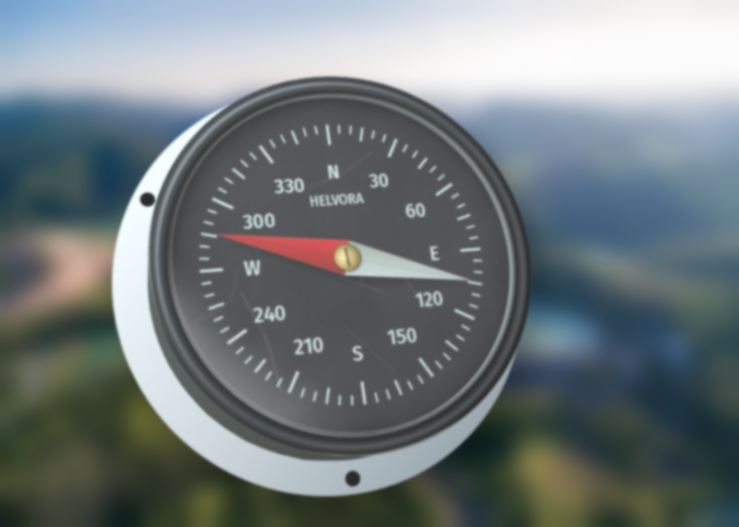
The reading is 285
